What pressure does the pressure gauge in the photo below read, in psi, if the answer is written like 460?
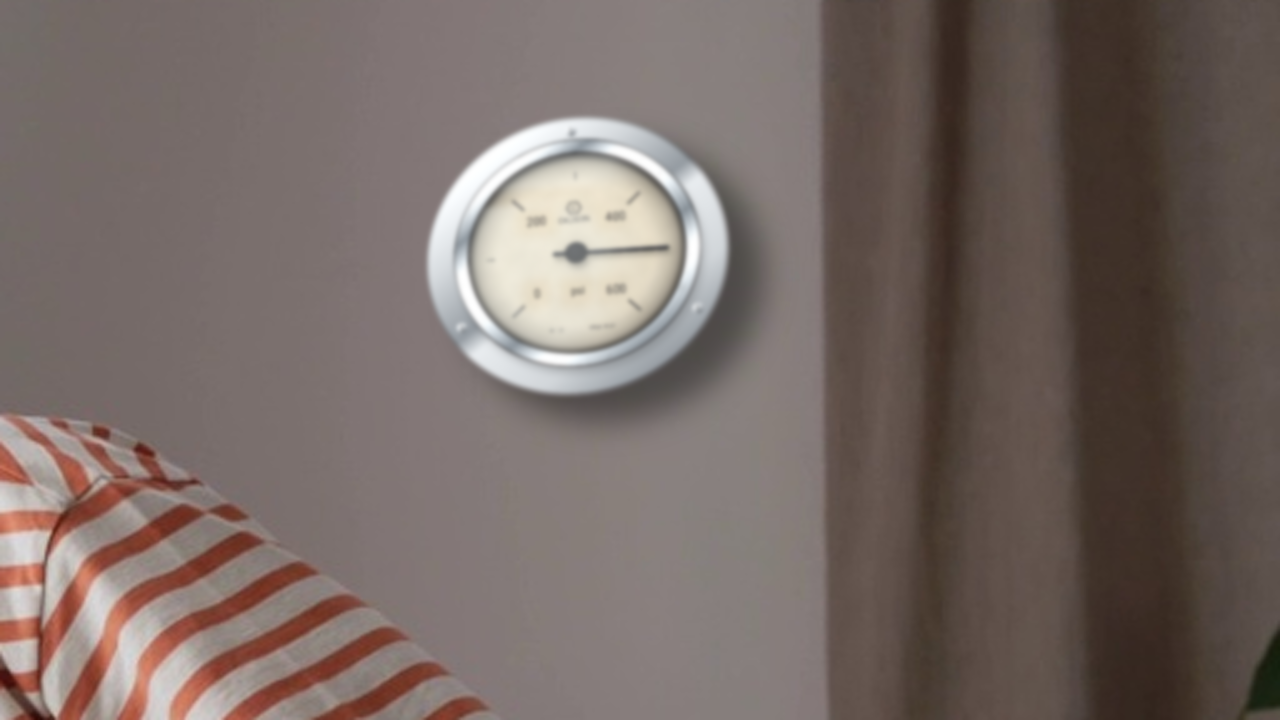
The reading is 500
